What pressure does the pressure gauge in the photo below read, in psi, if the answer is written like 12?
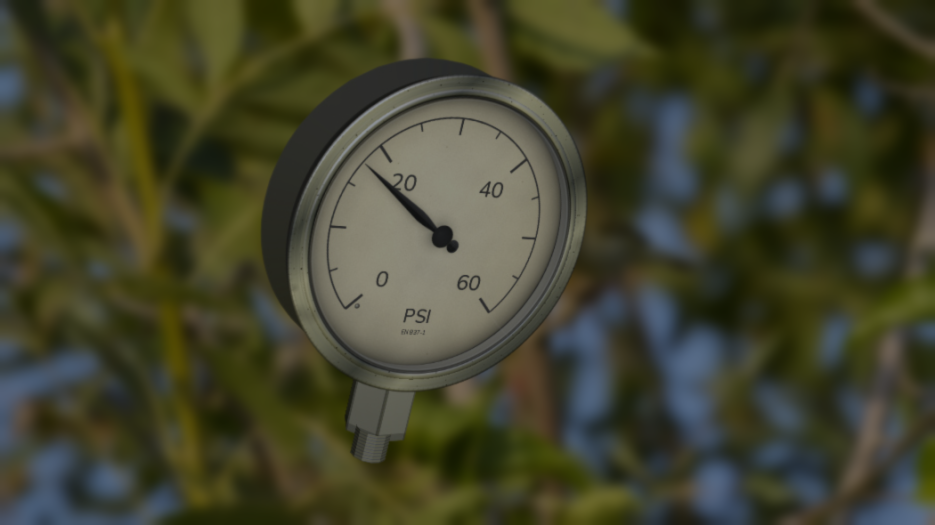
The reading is 17.5
